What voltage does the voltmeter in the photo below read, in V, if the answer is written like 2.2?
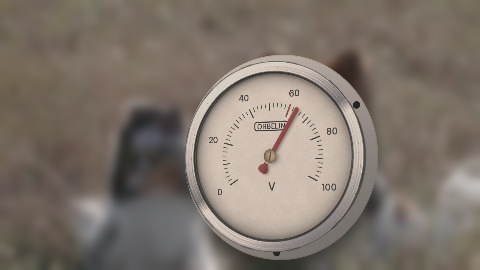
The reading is 64
